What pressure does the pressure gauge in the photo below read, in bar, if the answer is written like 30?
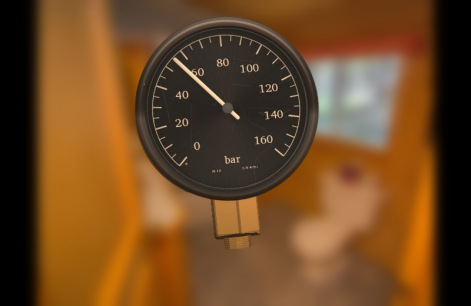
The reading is 55
